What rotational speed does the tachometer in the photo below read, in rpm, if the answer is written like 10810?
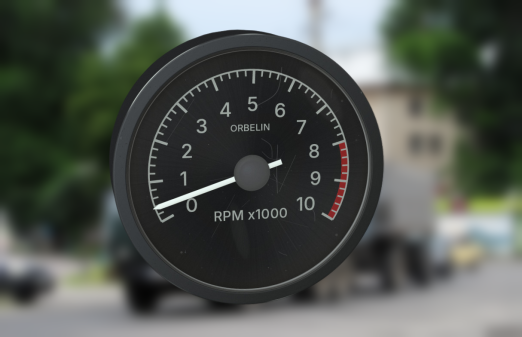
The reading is 400
